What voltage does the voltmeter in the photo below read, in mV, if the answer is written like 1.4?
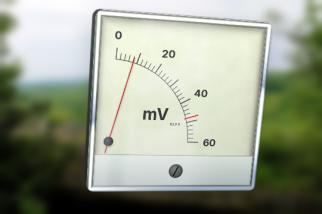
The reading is 8
